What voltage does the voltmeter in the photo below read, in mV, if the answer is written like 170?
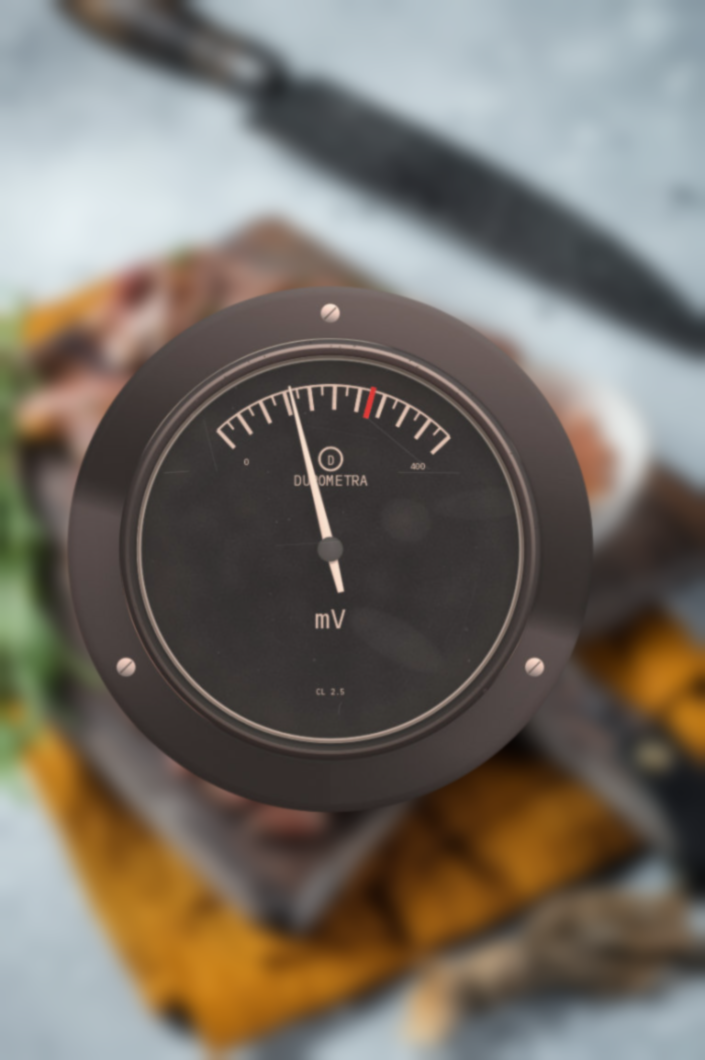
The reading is 130
